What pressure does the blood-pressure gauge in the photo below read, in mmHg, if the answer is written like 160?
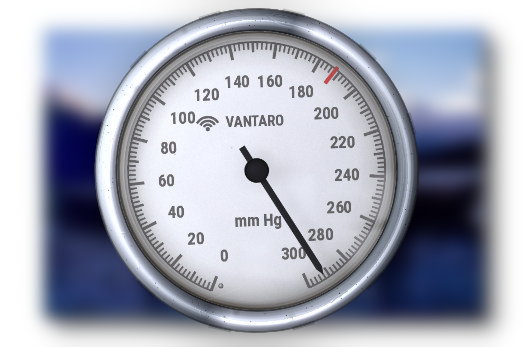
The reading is 292
